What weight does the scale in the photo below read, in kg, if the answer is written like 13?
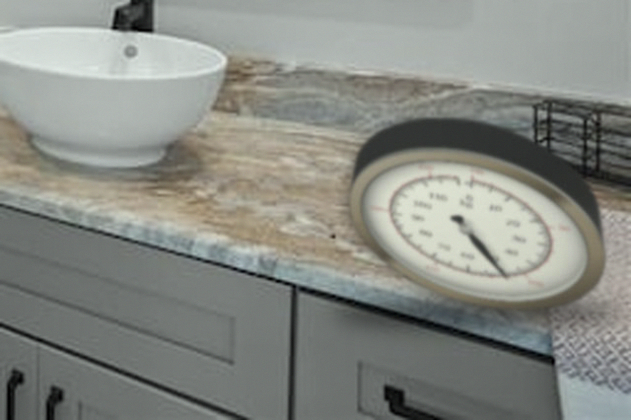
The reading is 50
